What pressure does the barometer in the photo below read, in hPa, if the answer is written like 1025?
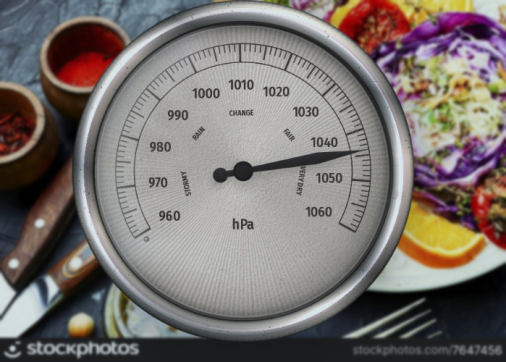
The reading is 1044
